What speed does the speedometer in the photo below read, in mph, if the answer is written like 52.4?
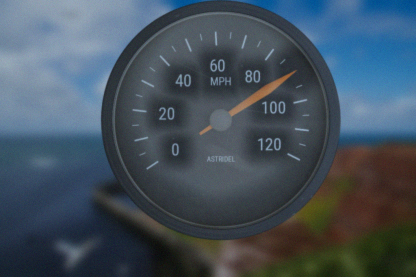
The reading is 90
